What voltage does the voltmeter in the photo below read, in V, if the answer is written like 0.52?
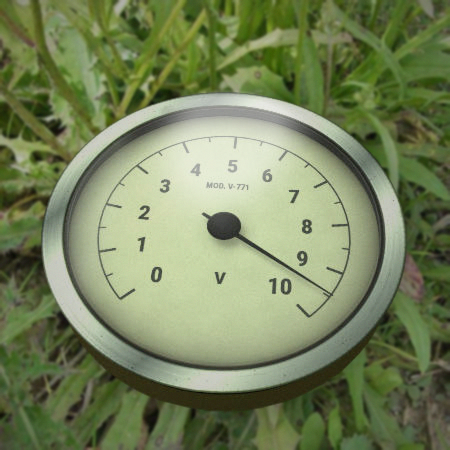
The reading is 9.5
